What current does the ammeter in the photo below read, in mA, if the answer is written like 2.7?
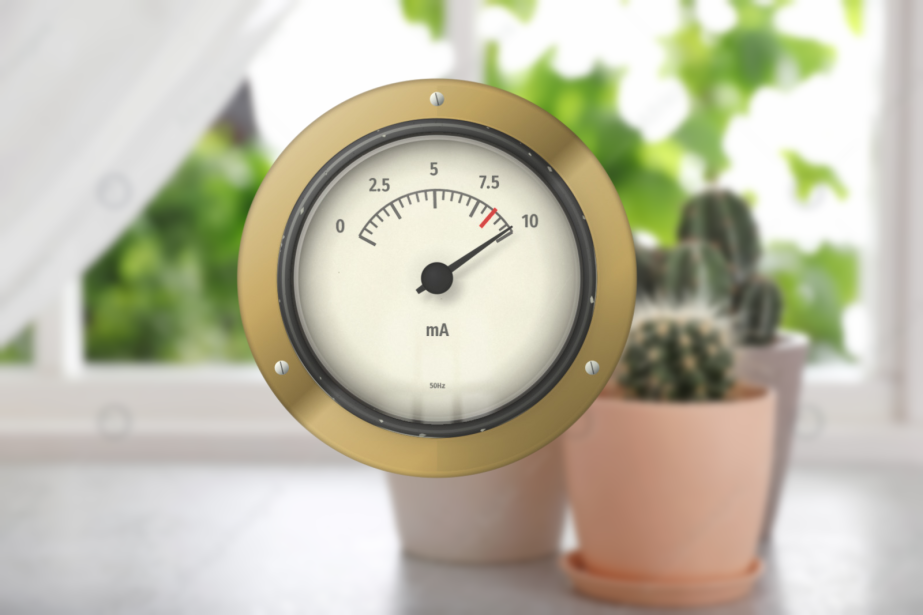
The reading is 9.75
